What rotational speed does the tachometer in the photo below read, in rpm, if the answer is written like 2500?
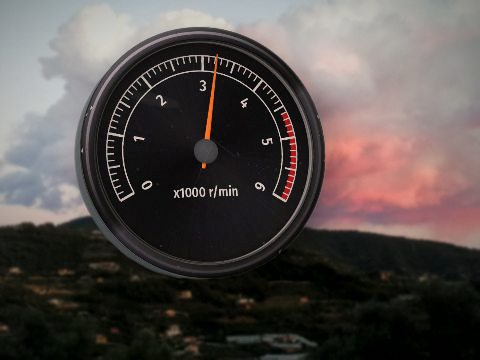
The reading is 3200
